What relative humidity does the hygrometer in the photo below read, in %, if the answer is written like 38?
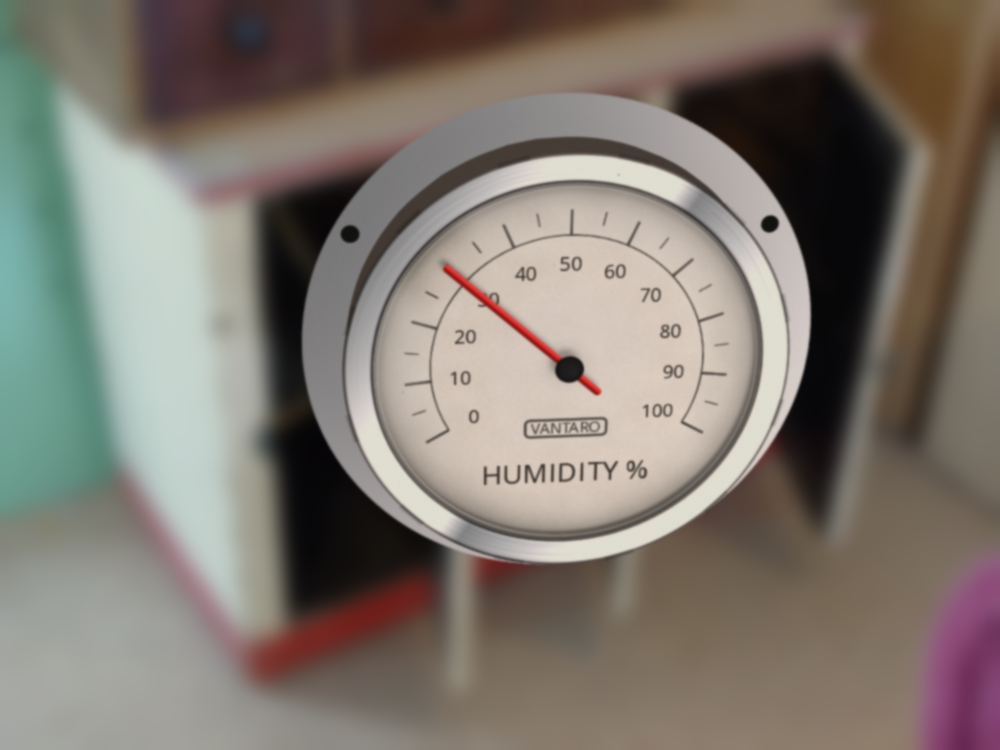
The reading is 30
